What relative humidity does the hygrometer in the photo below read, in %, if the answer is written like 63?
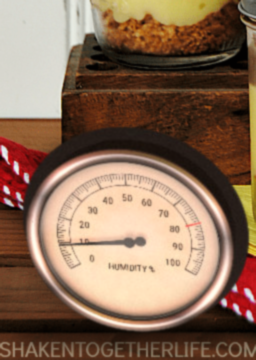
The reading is 10
